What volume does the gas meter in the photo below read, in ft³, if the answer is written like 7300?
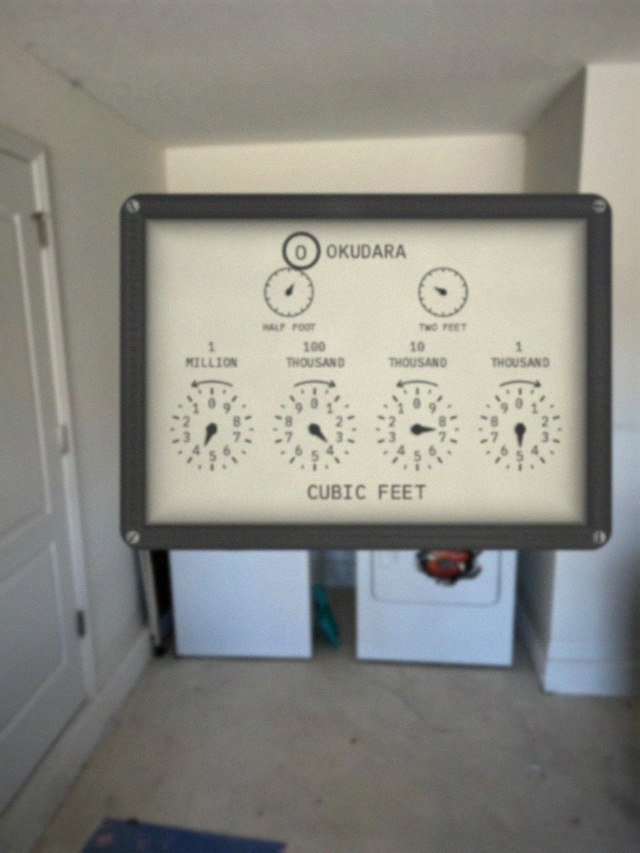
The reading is 437500
